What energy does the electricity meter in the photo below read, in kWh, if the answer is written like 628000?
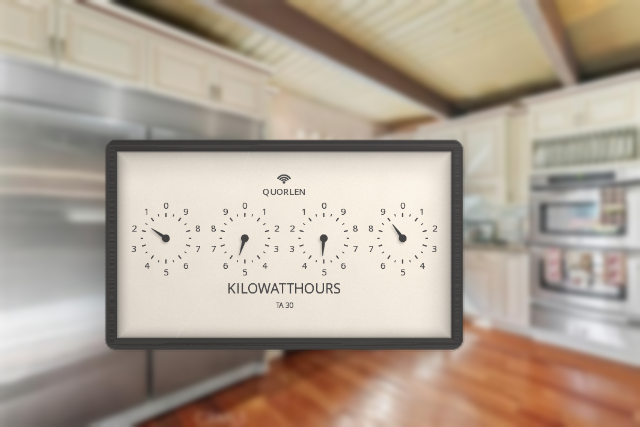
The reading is 1549
